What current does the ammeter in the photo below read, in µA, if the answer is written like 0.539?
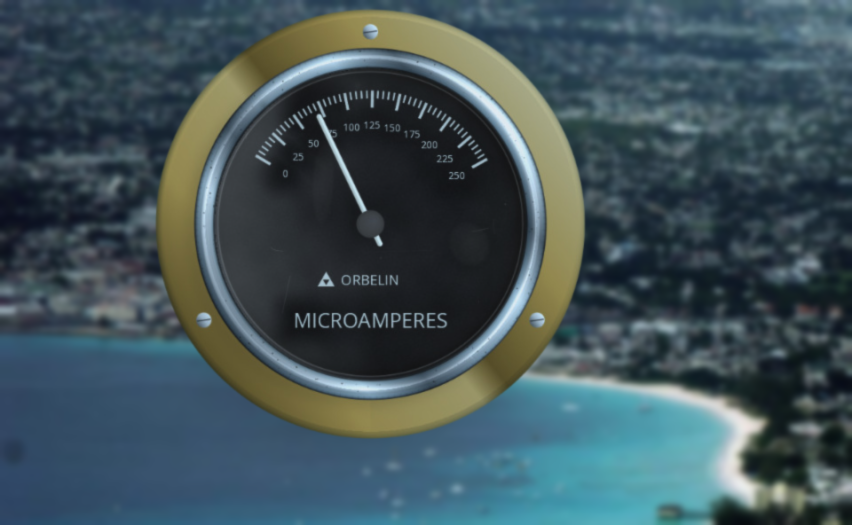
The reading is 70
